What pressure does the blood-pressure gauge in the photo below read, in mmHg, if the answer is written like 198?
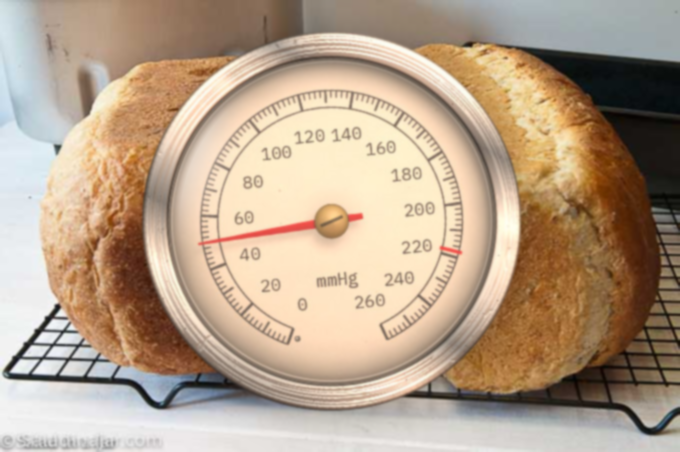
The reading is 50
